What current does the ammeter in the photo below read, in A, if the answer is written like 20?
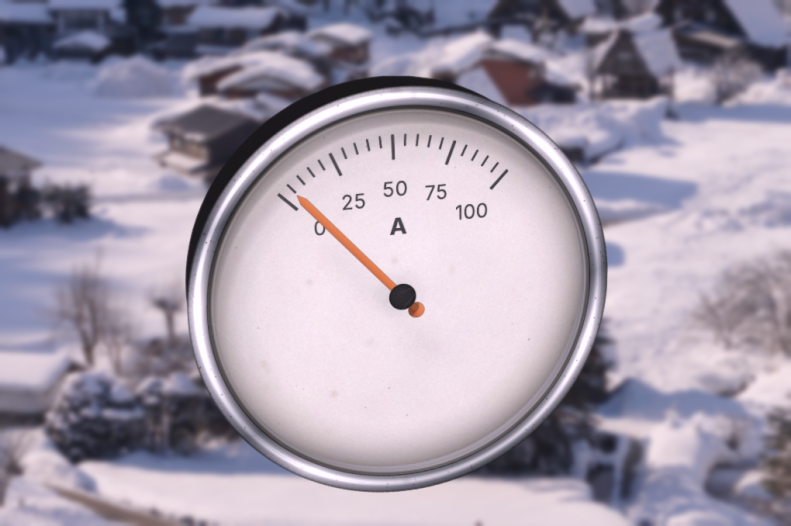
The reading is 5
